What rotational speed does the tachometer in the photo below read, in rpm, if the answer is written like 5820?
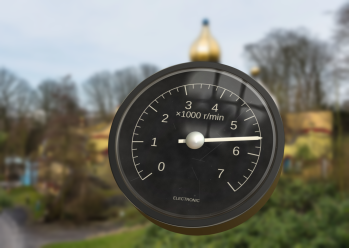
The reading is 5600
